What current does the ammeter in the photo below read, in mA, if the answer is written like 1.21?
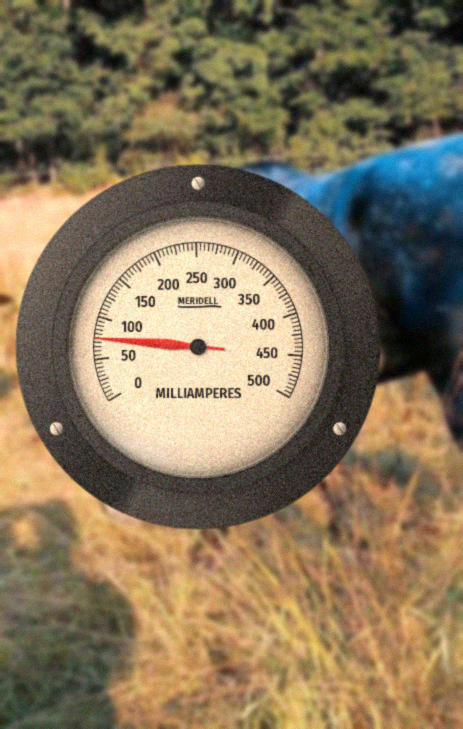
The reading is 75
